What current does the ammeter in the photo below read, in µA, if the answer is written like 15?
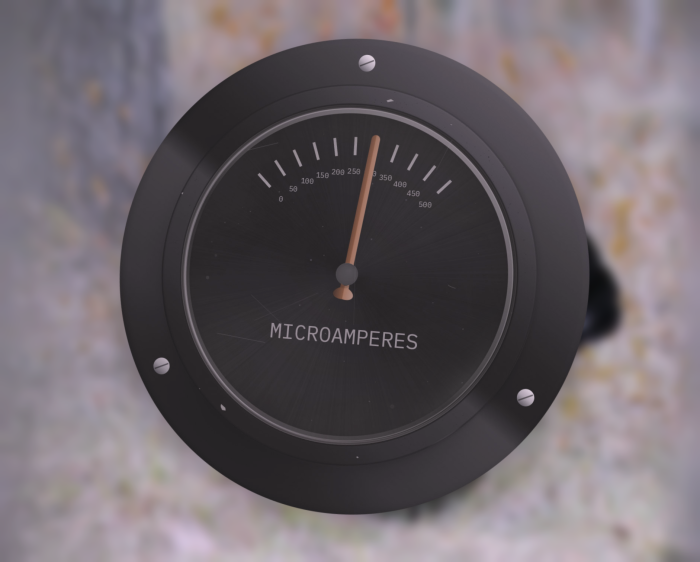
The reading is 300
